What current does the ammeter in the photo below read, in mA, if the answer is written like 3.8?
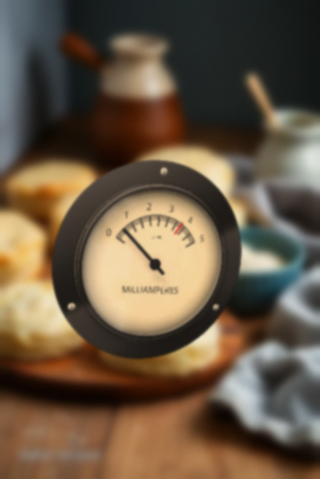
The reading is 0.5
